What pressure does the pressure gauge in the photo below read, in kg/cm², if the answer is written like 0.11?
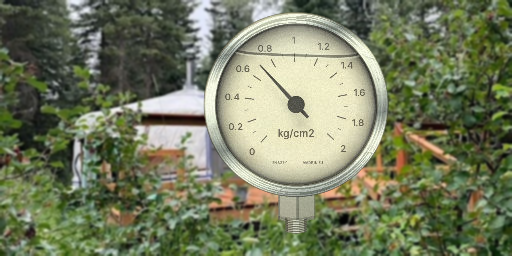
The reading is 0.7
